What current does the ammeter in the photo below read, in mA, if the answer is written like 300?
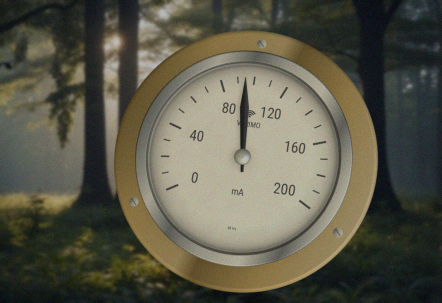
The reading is 95
